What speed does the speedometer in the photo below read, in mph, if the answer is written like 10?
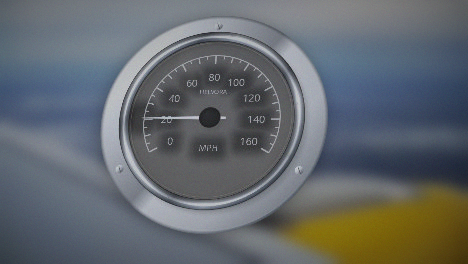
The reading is 20
